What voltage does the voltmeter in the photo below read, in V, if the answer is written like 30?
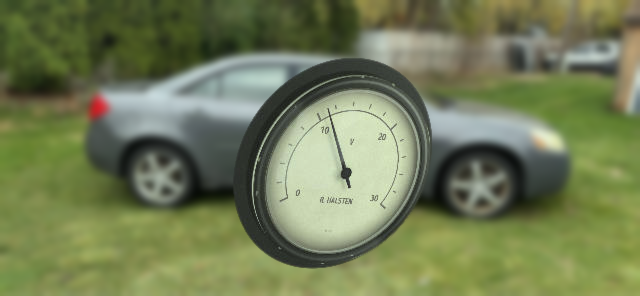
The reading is 11
